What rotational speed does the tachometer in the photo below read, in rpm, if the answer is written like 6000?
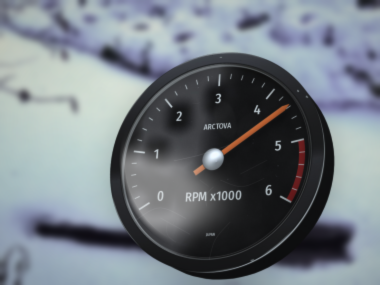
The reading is 4400
